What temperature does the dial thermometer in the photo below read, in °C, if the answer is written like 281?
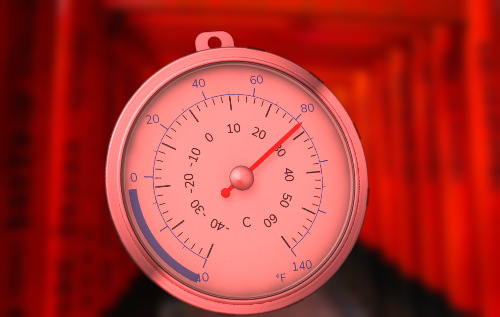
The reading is 28
